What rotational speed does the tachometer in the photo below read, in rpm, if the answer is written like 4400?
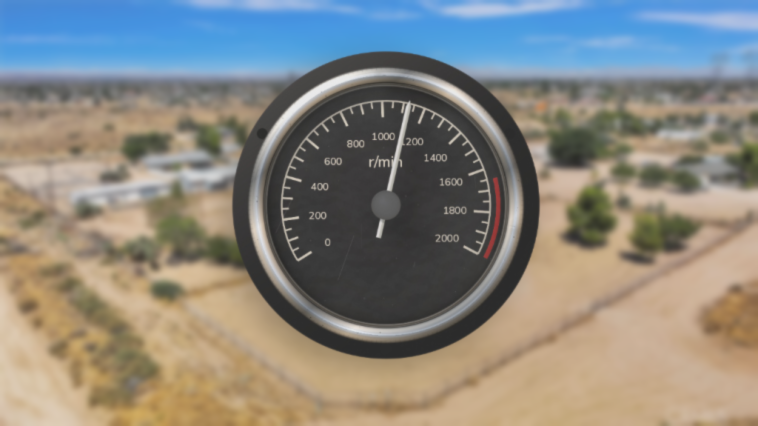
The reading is 1125
